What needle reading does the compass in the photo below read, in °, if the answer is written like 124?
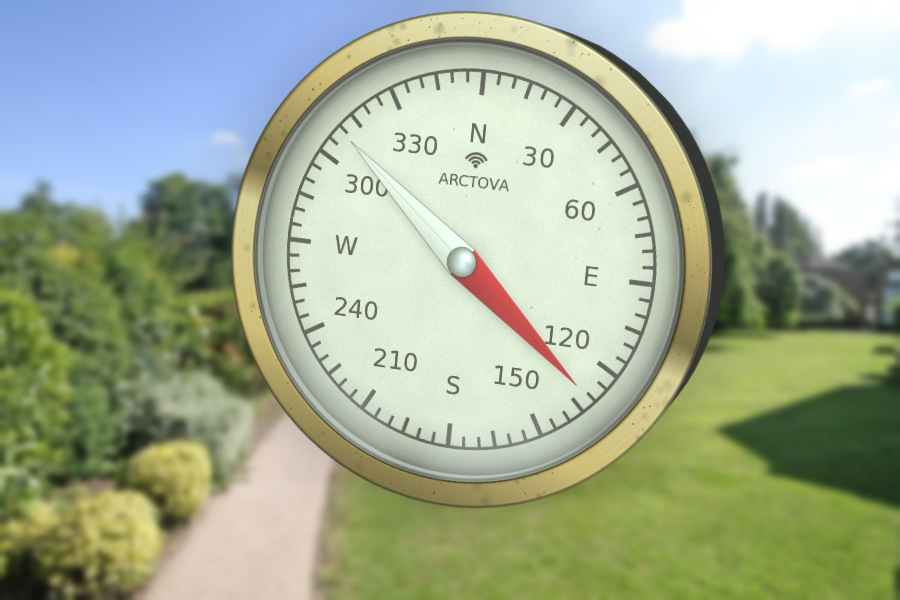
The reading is 130
